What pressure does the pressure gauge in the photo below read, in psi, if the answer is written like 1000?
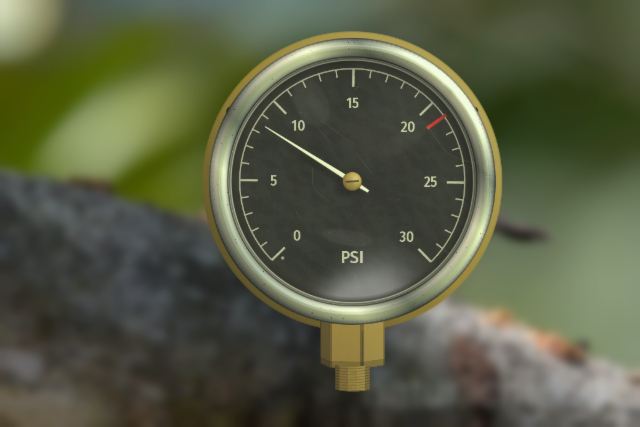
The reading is 8.5
